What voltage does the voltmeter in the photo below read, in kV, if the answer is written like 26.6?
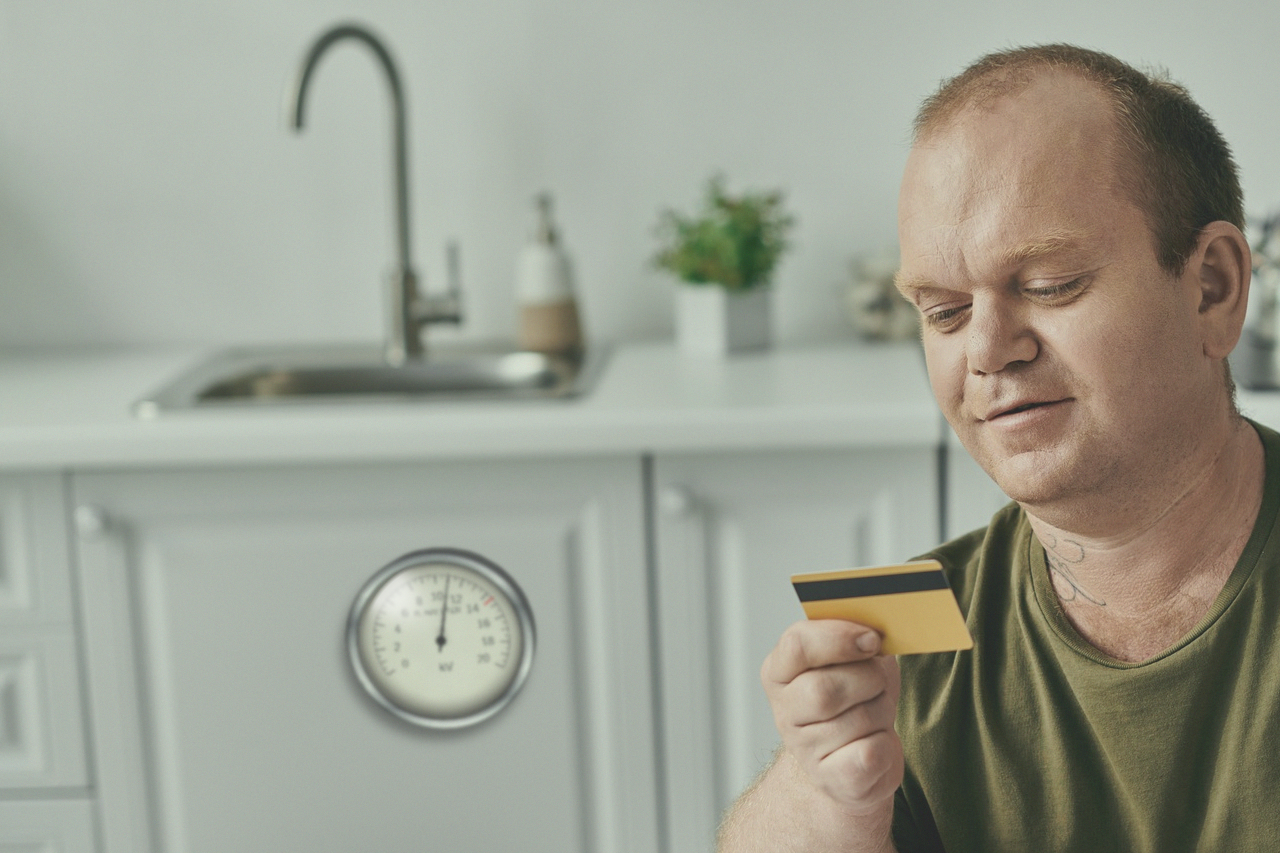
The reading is 11
